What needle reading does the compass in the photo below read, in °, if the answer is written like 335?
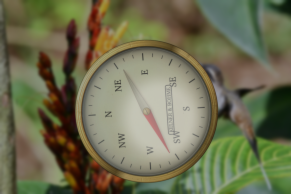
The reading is 245
